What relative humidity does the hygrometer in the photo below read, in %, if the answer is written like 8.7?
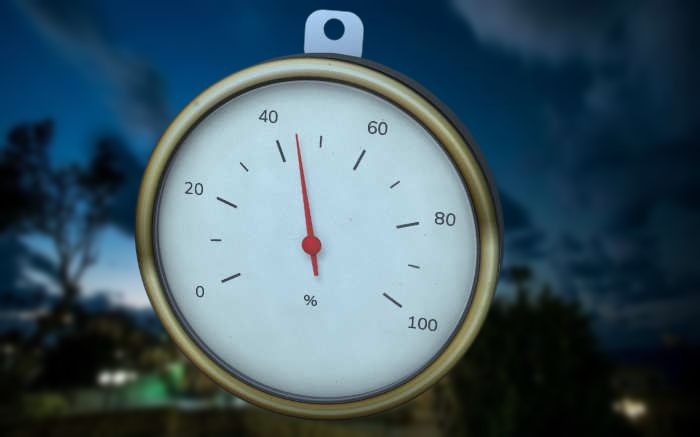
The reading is 45
